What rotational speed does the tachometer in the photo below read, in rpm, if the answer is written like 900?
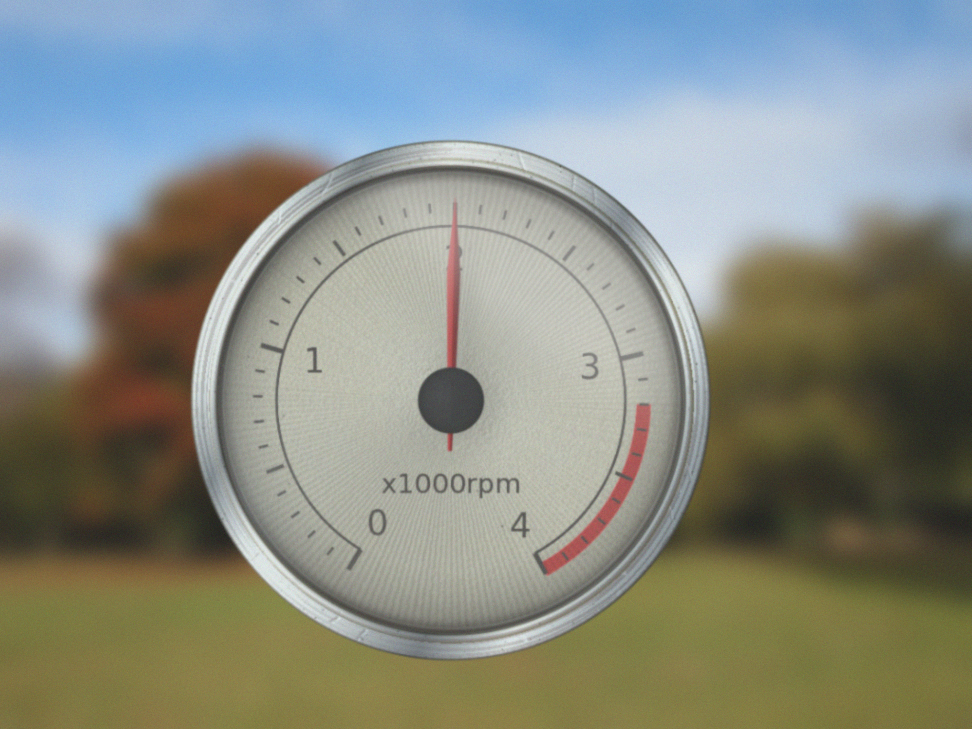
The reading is 2000
